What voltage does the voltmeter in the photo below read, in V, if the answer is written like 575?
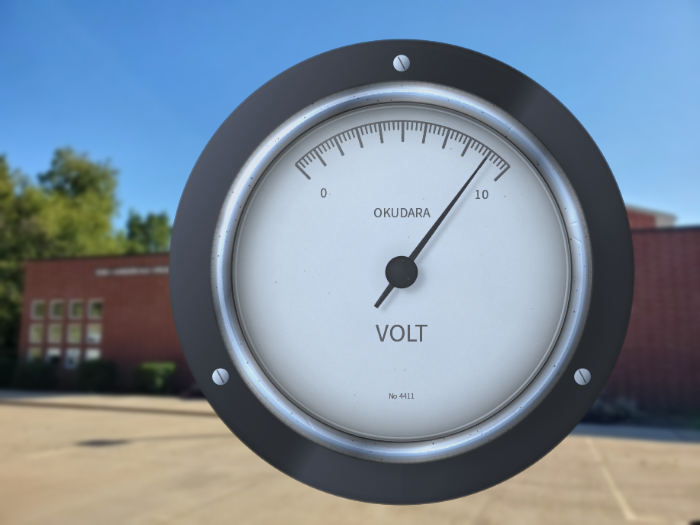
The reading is 9
